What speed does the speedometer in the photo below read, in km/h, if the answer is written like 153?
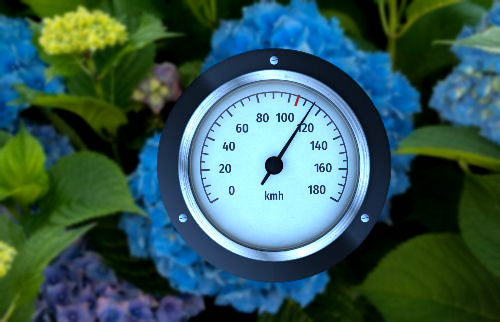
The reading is 115
